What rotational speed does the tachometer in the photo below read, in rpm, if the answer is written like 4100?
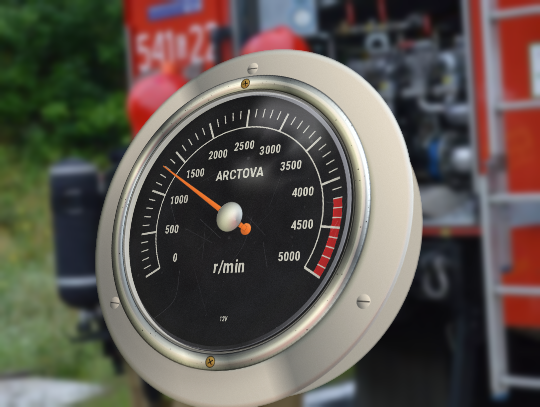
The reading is 1300
